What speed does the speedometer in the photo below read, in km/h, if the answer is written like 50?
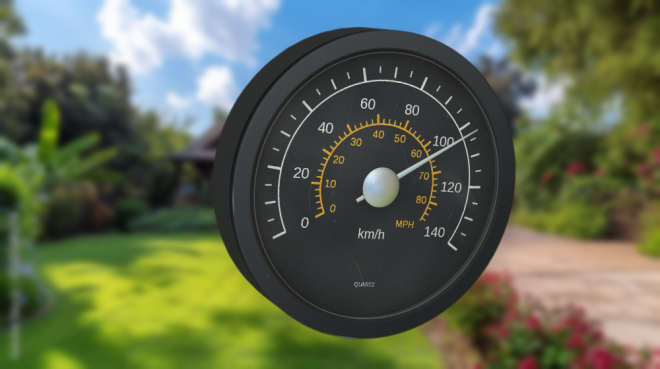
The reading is 102.5
